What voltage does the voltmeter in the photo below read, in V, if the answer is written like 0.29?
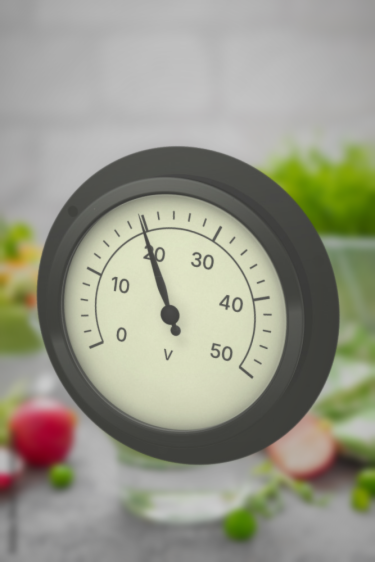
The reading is 20
